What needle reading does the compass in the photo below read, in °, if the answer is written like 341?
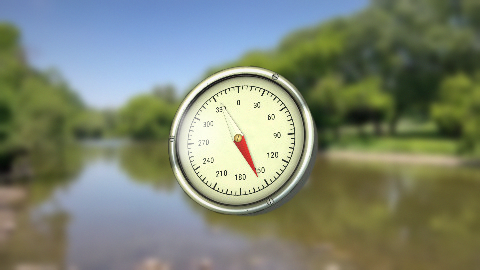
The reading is 155
